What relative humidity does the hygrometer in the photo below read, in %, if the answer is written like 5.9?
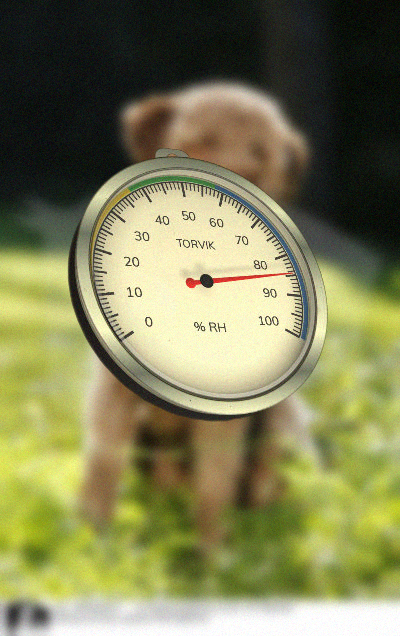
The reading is 85
